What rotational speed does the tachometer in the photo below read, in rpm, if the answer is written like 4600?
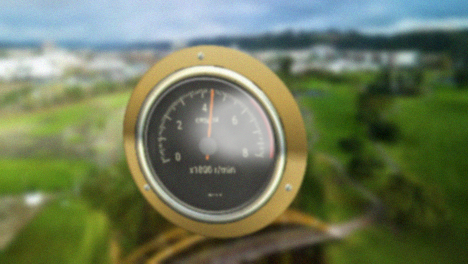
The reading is 4500
